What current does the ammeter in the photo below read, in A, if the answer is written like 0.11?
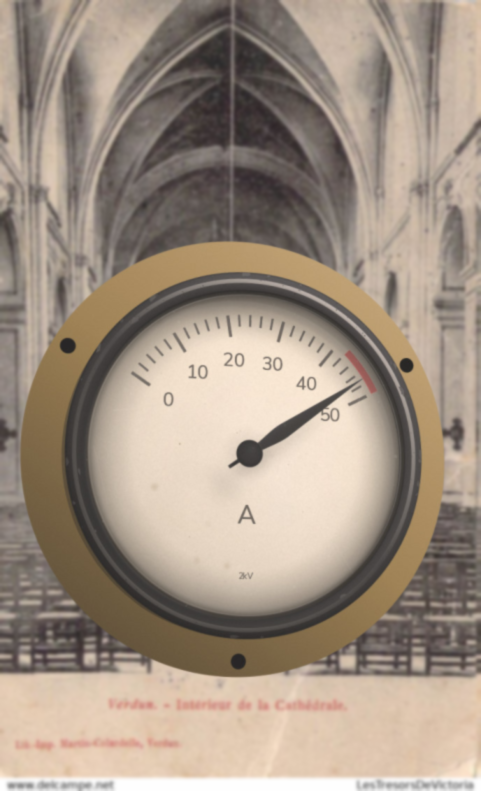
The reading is 47
